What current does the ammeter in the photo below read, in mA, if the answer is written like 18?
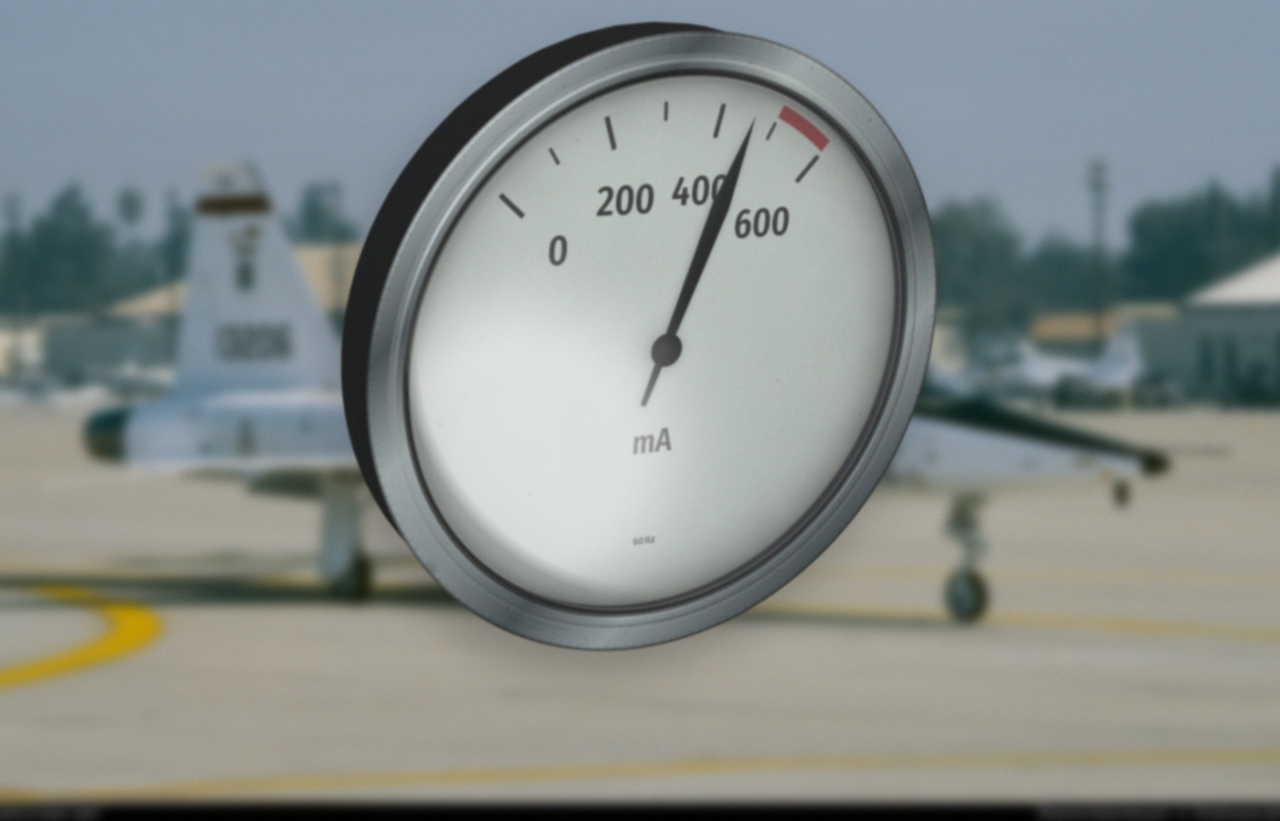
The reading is 450
